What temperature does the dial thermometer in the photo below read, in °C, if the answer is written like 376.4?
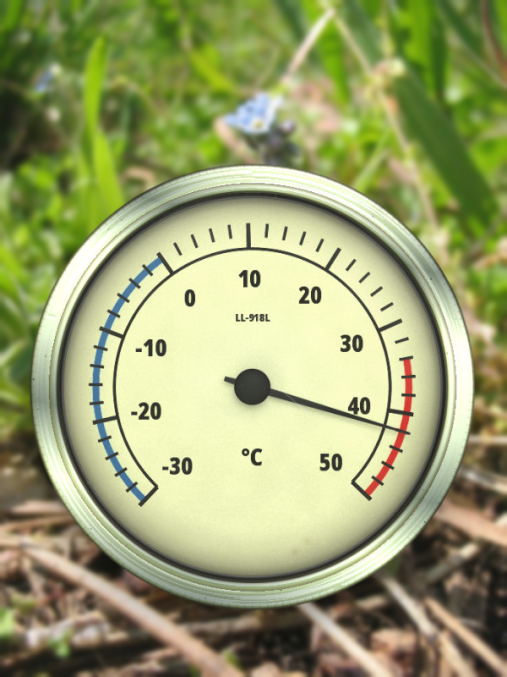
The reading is 42
